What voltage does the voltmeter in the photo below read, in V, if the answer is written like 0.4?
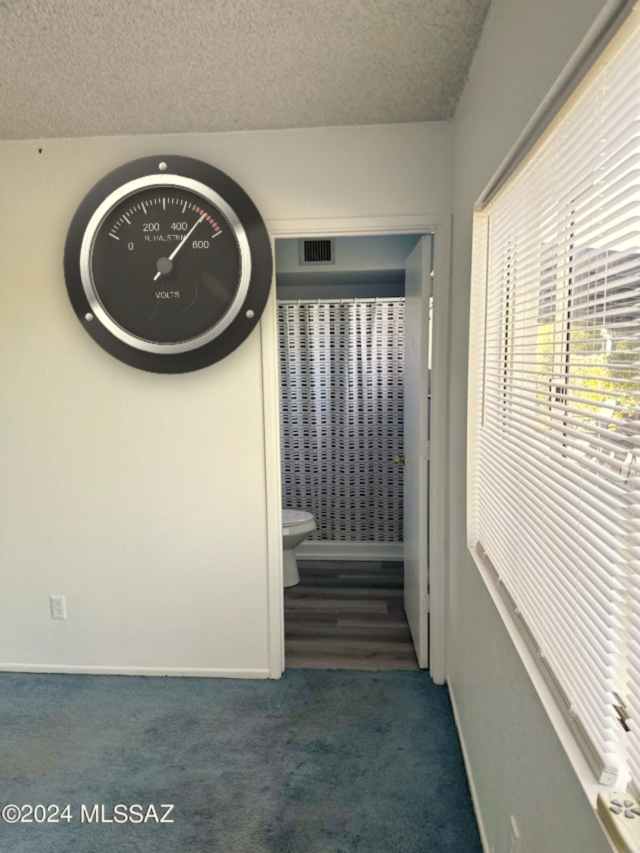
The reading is 500
